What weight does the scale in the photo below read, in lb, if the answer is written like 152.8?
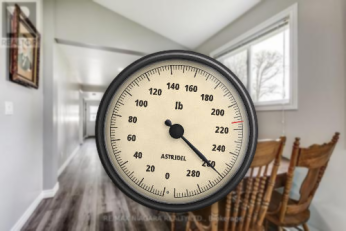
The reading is 260
